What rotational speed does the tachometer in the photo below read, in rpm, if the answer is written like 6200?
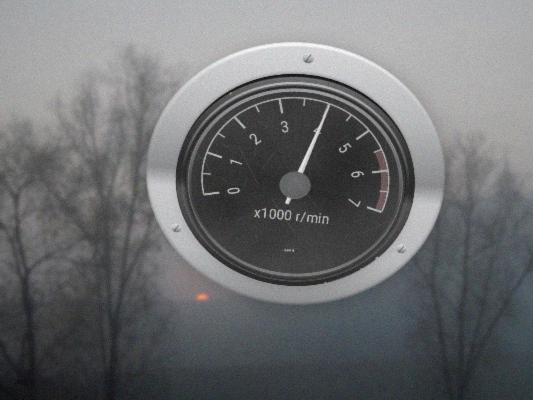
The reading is 4000
